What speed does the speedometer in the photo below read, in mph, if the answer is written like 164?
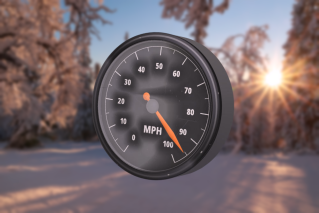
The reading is 95
